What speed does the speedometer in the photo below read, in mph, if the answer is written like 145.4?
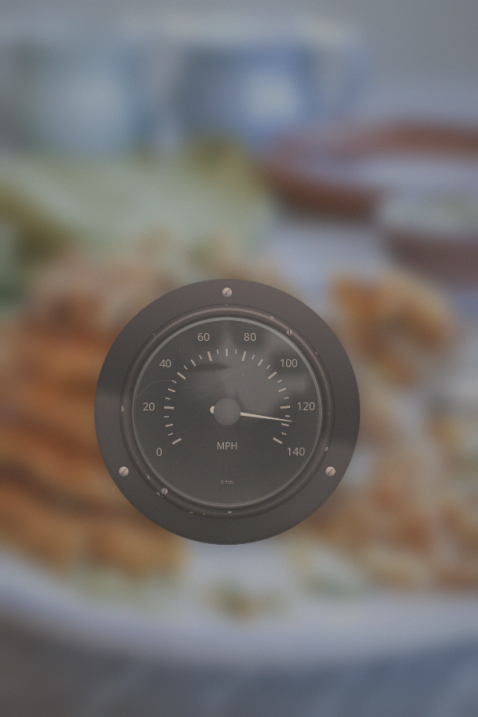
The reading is 127.5
